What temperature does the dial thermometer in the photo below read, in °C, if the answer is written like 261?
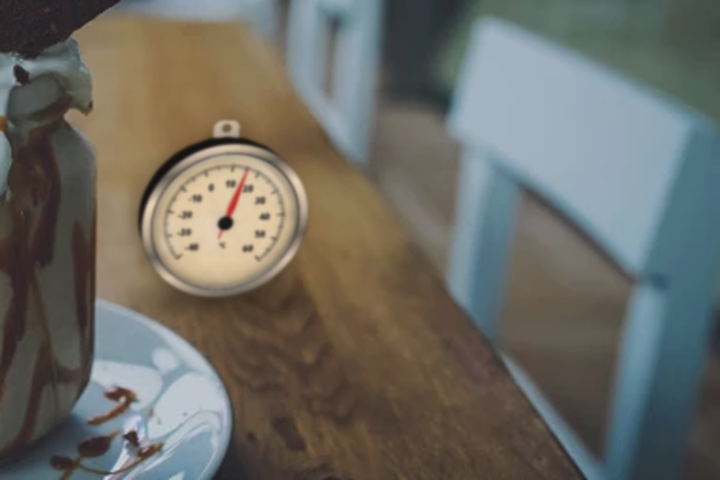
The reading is 15
